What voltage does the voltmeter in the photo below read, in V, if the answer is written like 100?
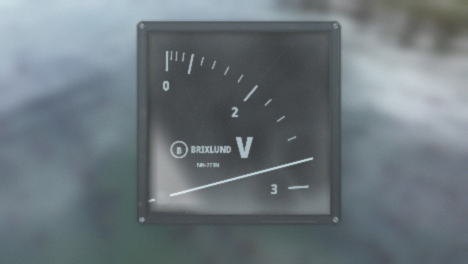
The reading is 2.8
